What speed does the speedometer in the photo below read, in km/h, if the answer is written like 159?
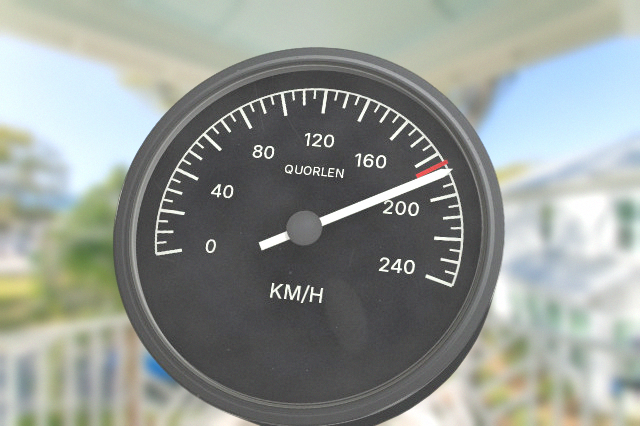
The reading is 190
